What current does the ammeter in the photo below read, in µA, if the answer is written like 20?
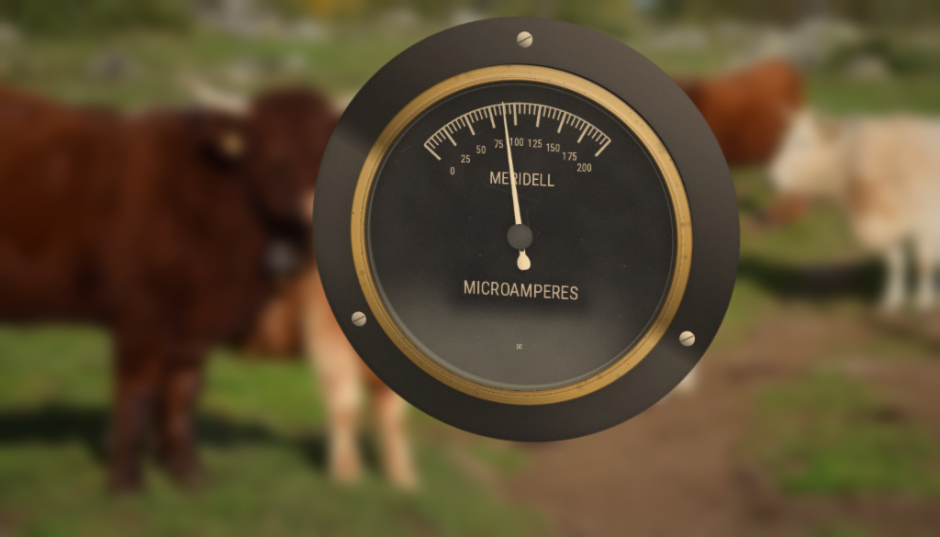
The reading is 90
